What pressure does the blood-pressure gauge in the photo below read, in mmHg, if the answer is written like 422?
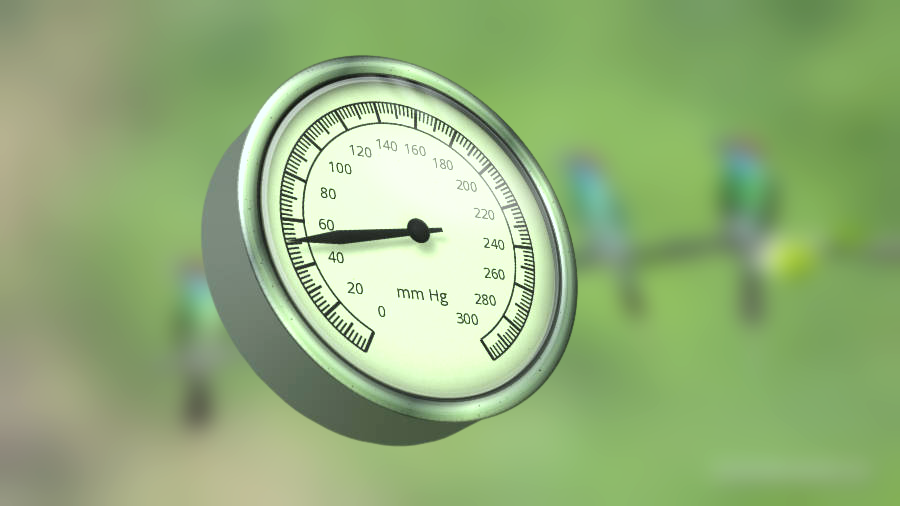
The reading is 50
